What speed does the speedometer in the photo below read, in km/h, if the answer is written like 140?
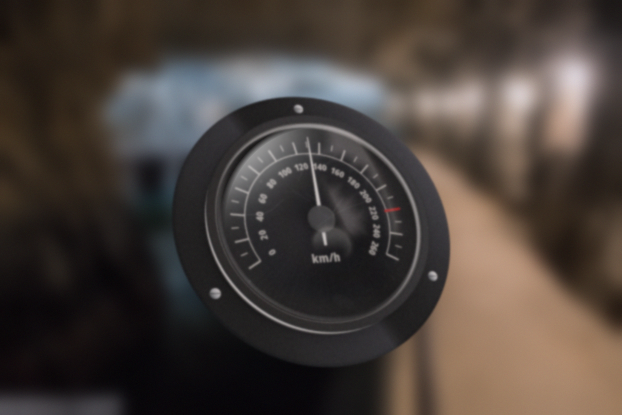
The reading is 130
